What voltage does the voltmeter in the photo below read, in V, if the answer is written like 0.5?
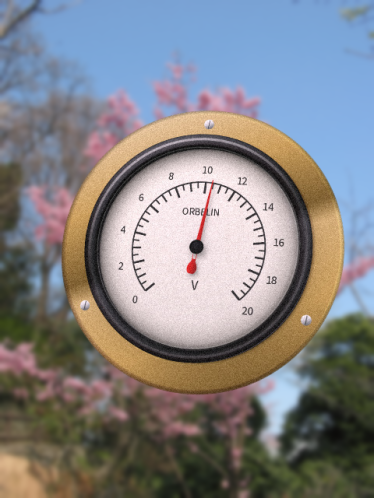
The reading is 10.5
